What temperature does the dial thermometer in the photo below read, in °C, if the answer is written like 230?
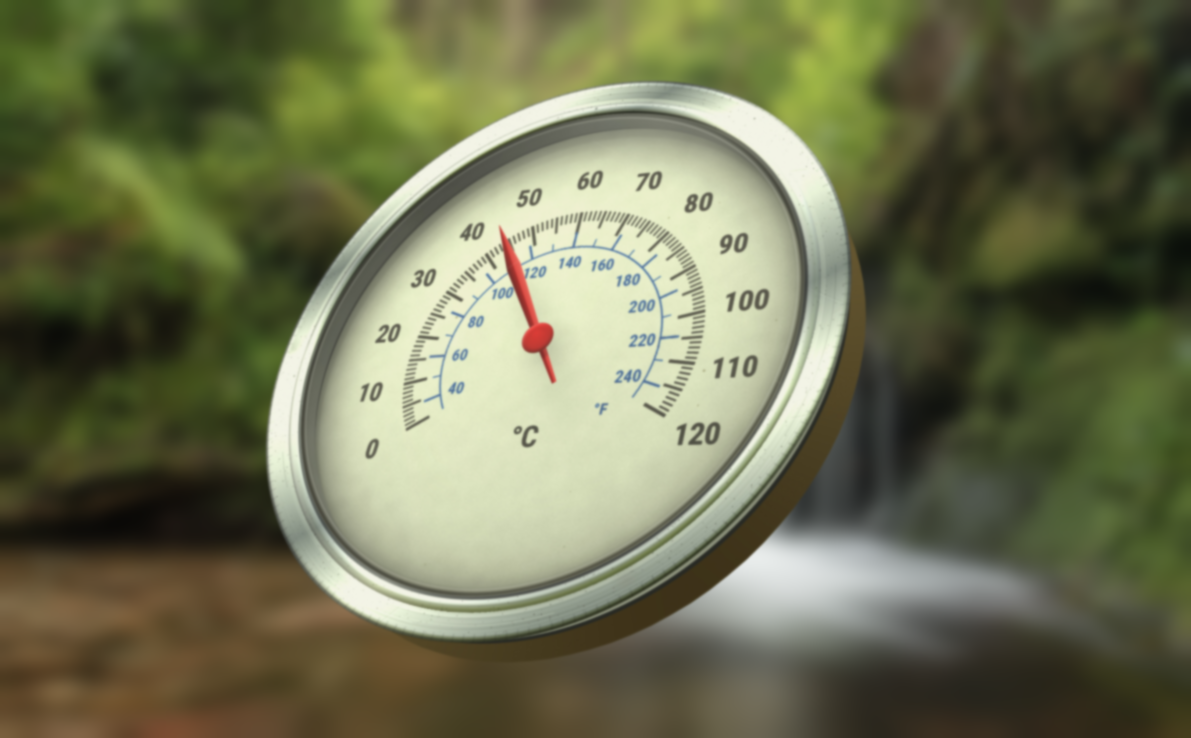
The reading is 45
